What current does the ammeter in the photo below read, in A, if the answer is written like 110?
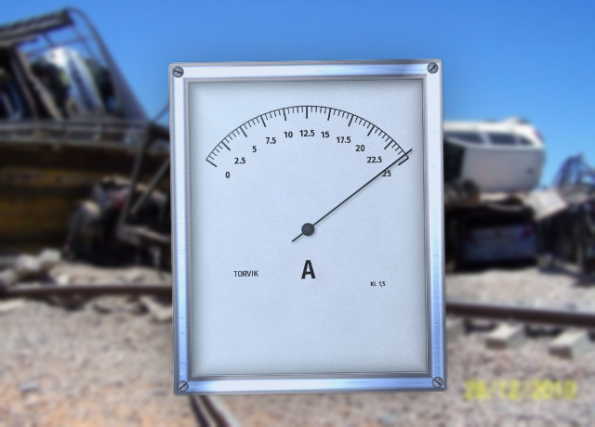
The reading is 24.5
